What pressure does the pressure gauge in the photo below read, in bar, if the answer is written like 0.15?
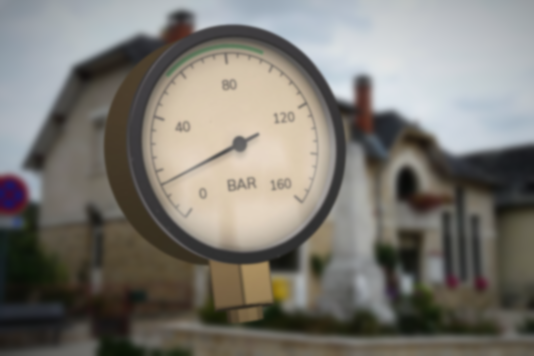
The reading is 15
